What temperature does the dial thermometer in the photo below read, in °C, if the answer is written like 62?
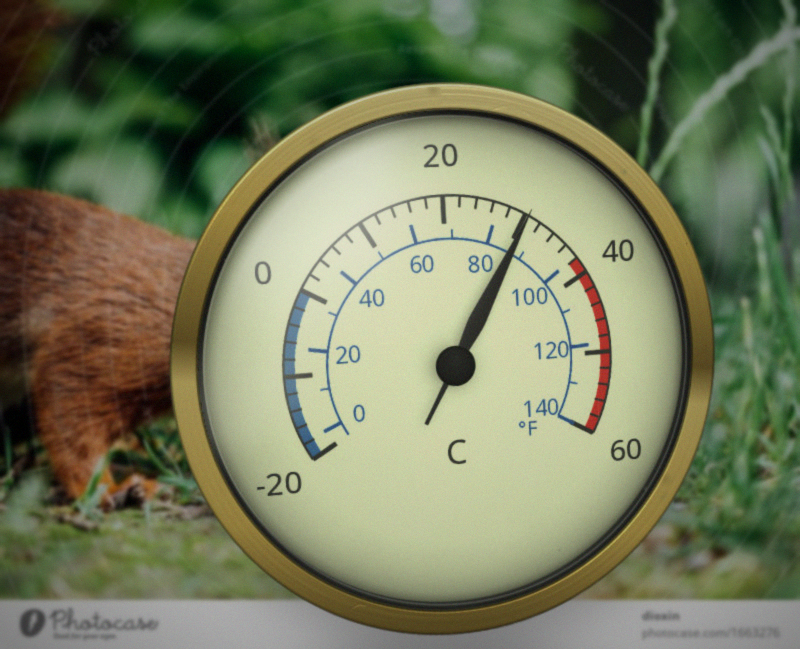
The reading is 30
